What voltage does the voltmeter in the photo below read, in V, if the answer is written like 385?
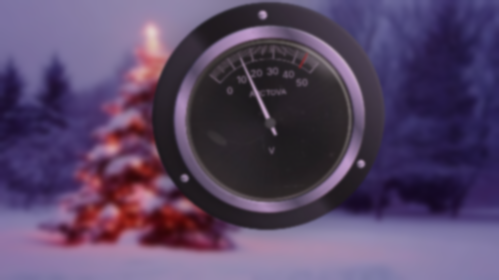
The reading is 15
